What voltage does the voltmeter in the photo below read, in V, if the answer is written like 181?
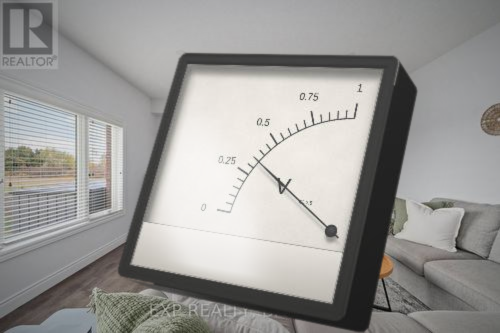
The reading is 0.35
